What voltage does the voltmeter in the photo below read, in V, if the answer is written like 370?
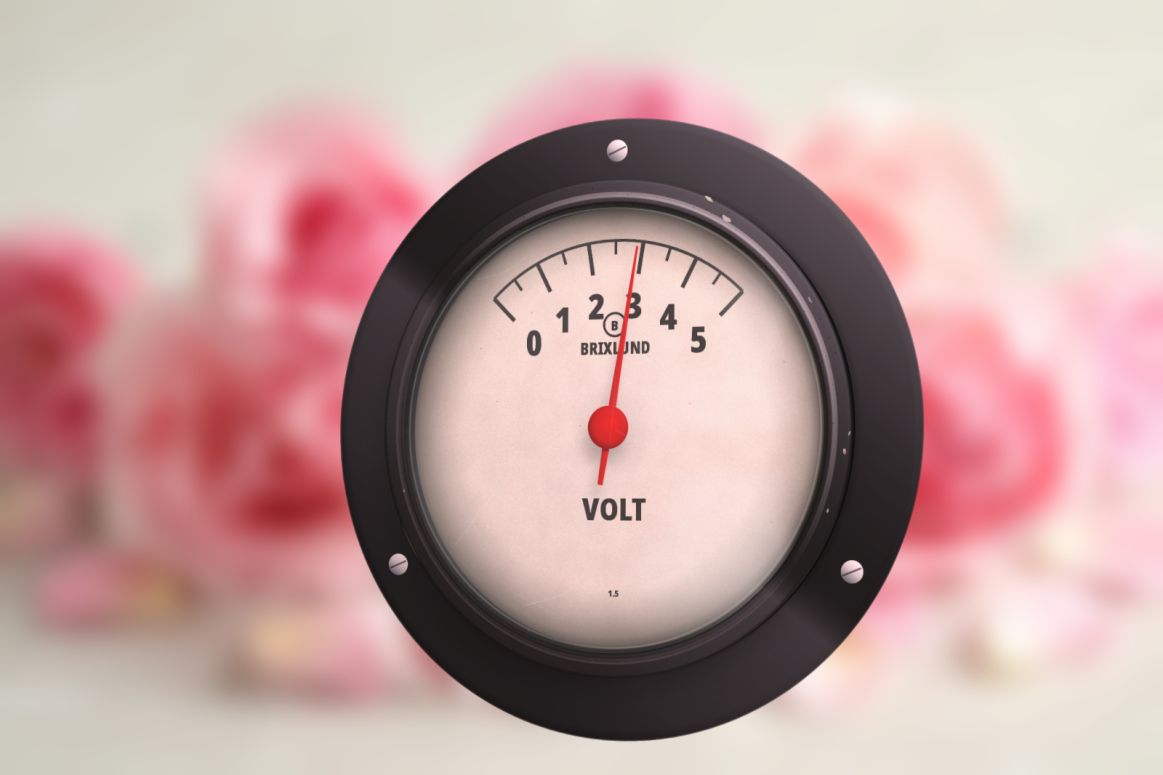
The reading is 3
